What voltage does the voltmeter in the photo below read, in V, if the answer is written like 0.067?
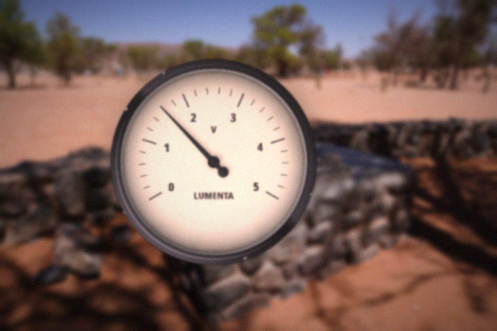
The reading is 1.6
